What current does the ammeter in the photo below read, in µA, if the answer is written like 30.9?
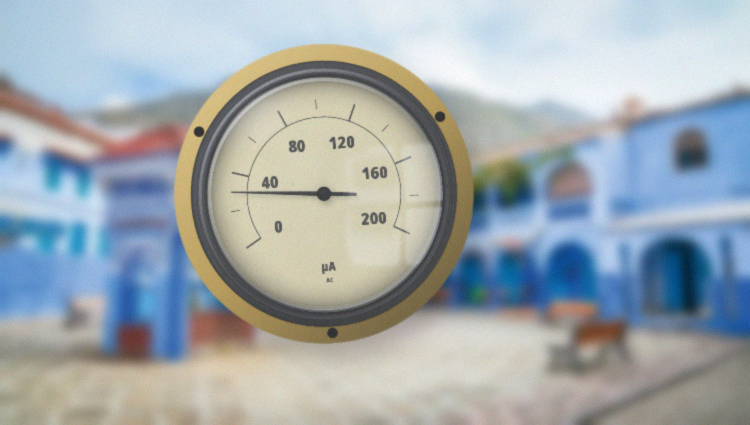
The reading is 30
